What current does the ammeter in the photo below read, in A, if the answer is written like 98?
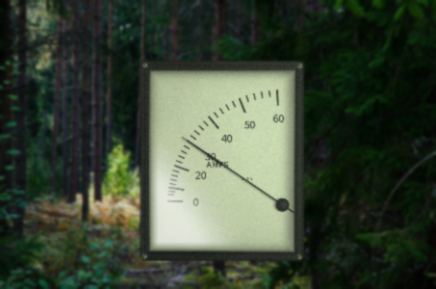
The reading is 30
